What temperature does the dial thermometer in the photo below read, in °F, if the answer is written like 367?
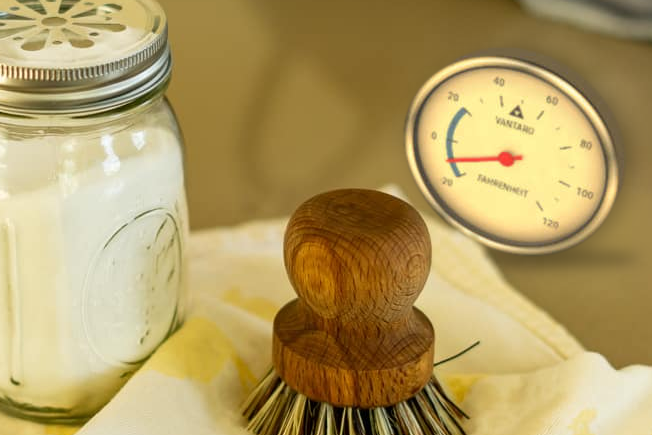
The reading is -10
